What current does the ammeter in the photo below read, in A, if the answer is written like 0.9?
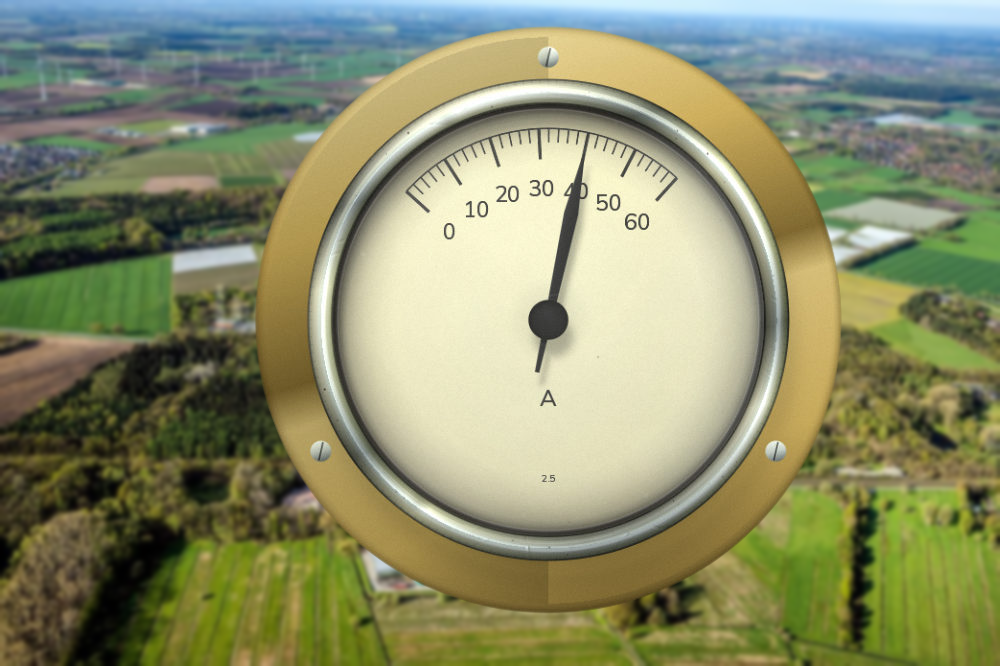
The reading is 40
